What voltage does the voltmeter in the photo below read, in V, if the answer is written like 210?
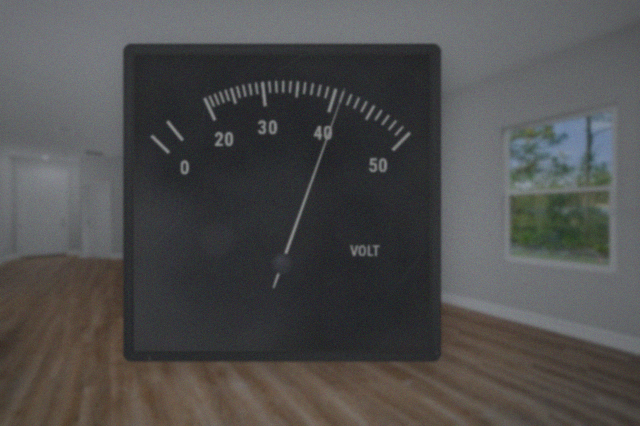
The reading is 41
